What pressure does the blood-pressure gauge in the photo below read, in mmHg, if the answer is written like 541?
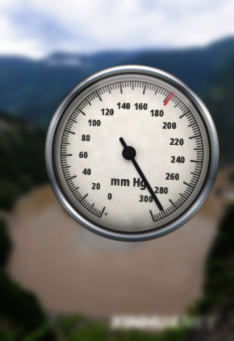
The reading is 290
